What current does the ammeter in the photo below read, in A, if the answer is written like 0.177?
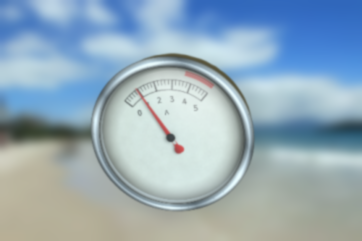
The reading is 1
